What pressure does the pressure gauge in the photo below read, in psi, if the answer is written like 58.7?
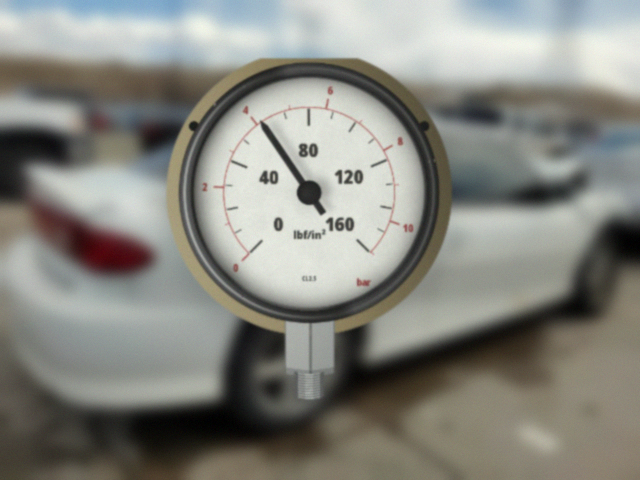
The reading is 60
